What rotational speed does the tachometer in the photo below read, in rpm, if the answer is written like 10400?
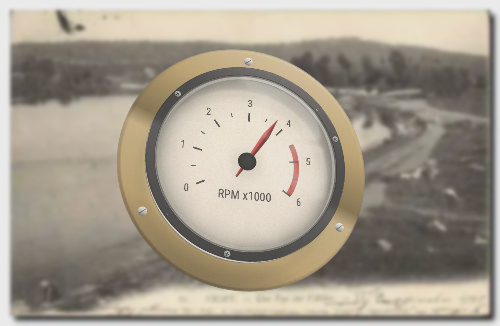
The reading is 3750
